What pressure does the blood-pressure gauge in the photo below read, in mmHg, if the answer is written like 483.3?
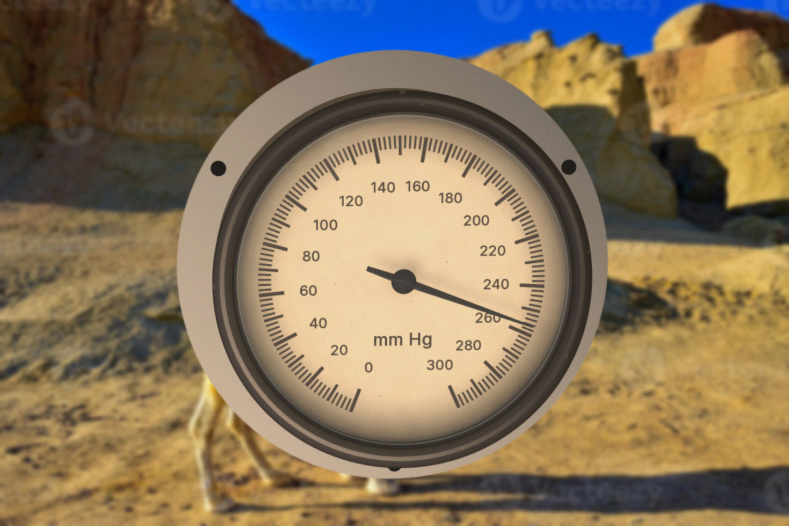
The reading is 256
